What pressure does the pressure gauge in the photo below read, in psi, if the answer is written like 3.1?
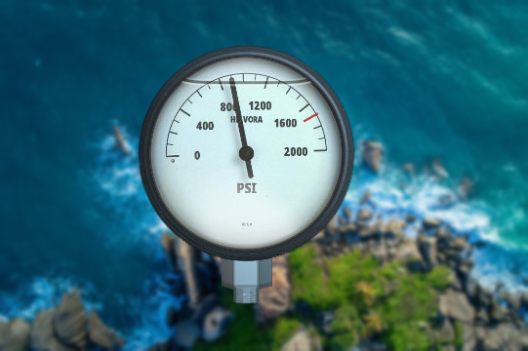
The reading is 900
